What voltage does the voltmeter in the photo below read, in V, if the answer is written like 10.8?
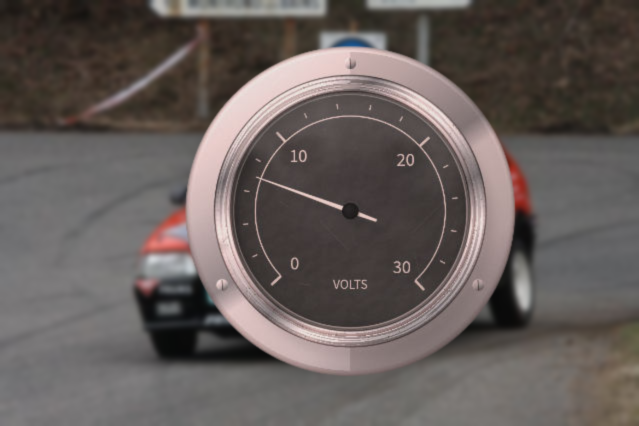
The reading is 7
